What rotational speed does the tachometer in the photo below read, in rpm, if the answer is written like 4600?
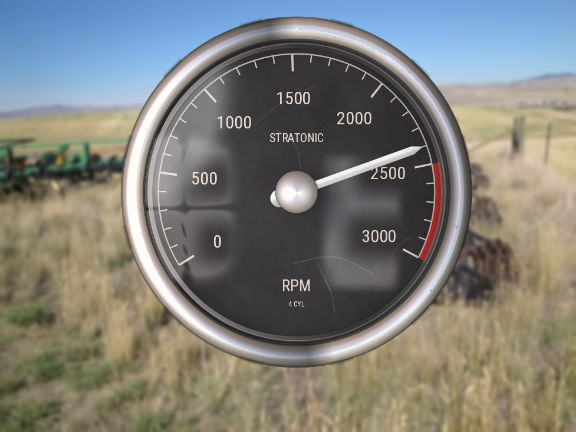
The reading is 2400
